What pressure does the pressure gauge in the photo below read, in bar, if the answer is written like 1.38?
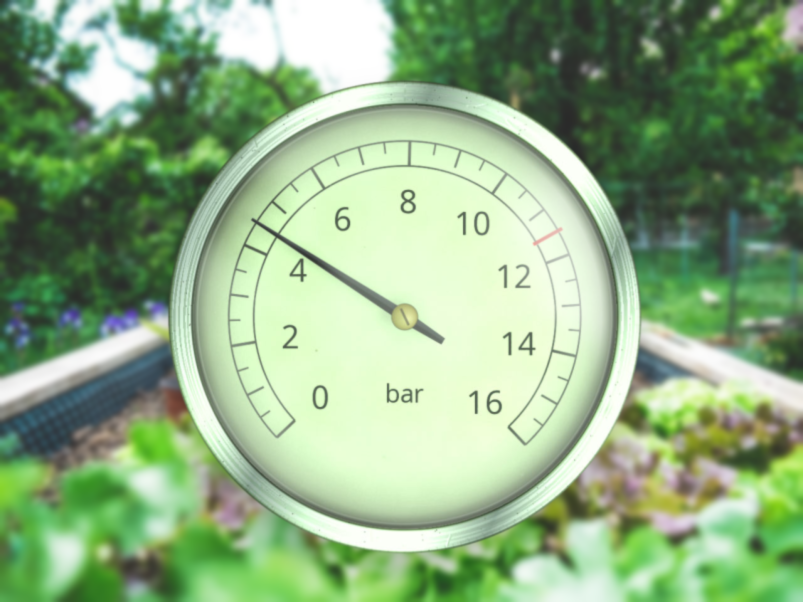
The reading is 4.5
